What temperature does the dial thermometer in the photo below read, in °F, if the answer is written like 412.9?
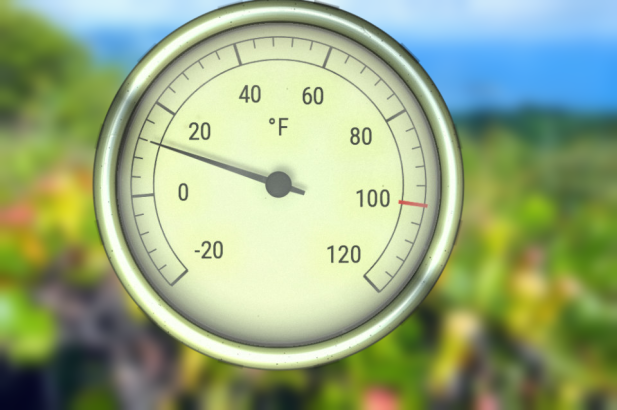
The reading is 12
